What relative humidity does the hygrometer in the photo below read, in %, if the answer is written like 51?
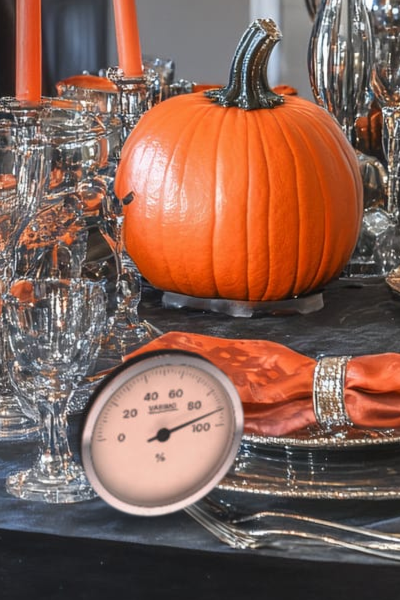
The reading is 90
